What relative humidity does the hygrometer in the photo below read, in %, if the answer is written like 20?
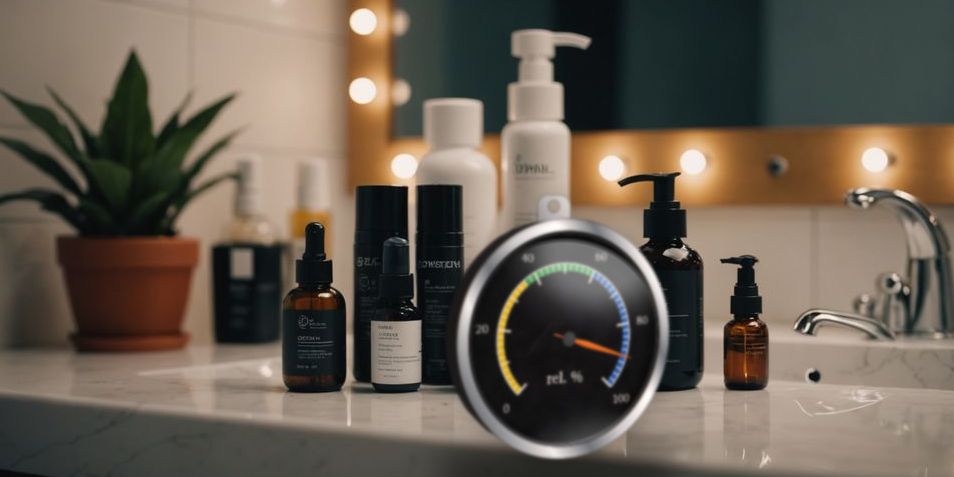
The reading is 90
